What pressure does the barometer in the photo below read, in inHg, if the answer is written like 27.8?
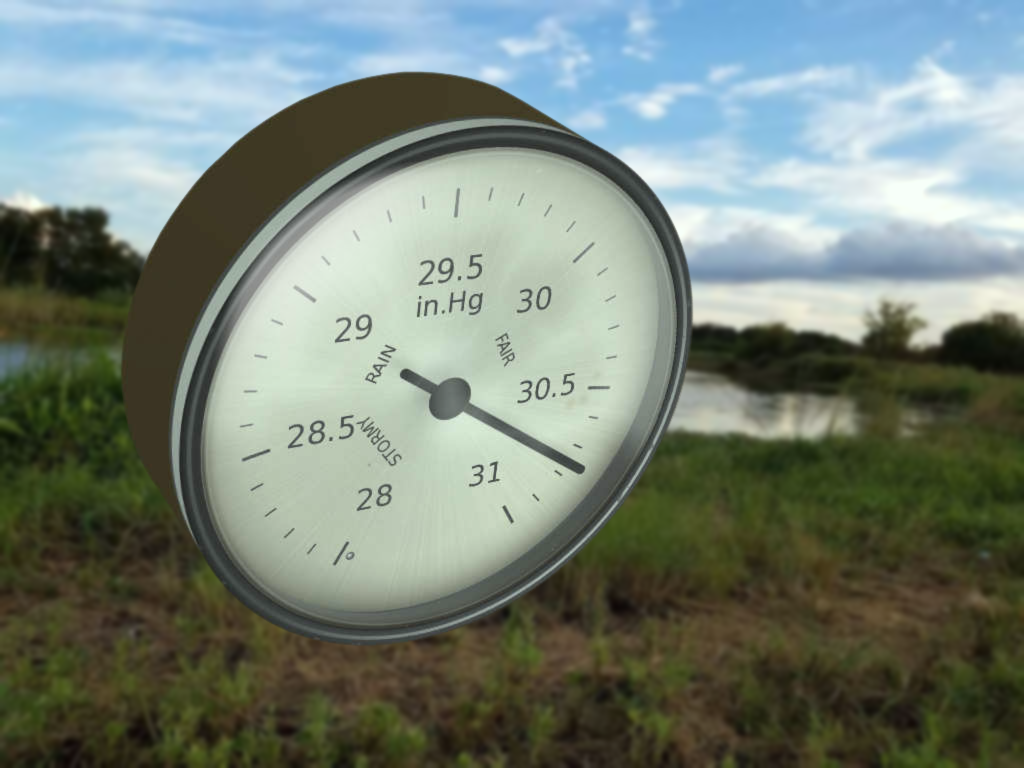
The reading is 30.75
